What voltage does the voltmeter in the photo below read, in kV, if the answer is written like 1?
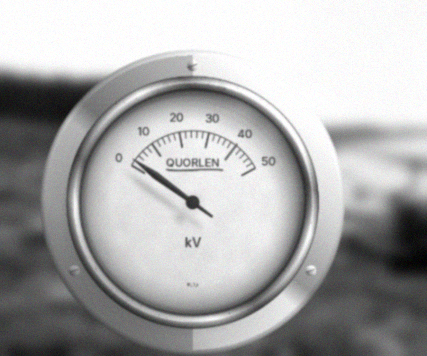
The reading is 2
